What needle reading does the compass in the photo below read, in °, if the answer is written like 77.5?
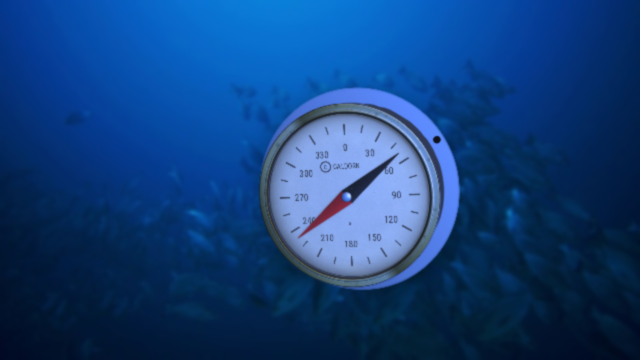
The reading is 232.5
